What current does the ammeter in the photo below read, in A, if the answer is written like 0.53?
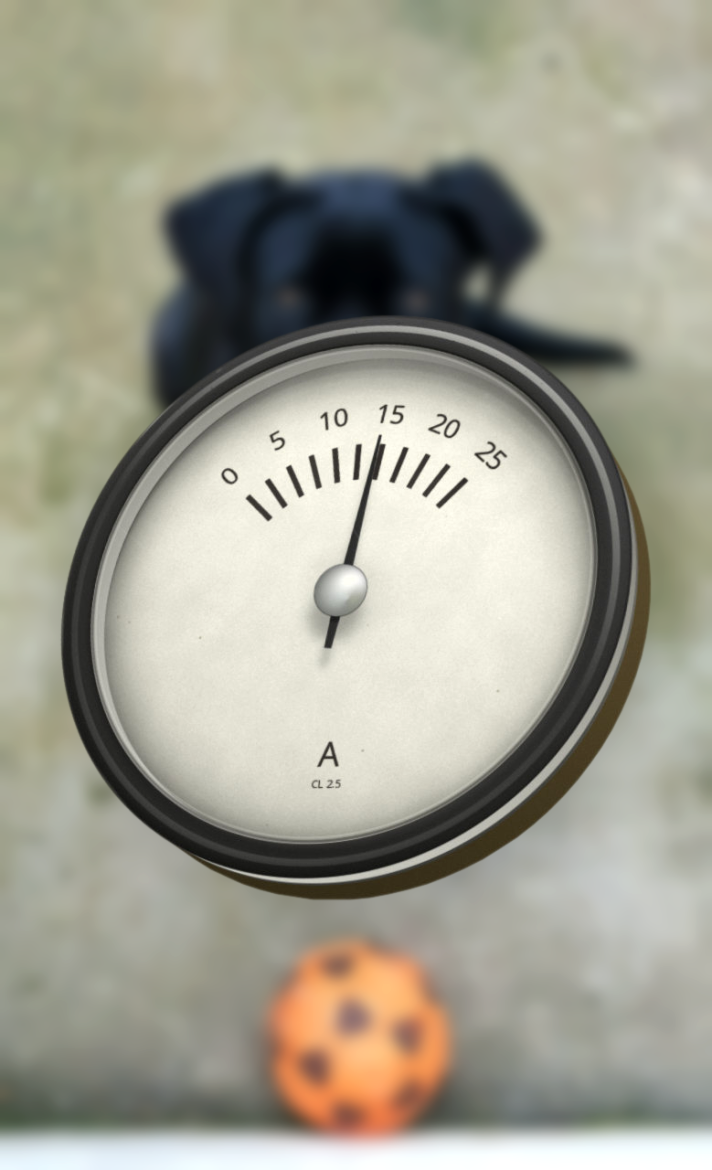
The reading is 15
